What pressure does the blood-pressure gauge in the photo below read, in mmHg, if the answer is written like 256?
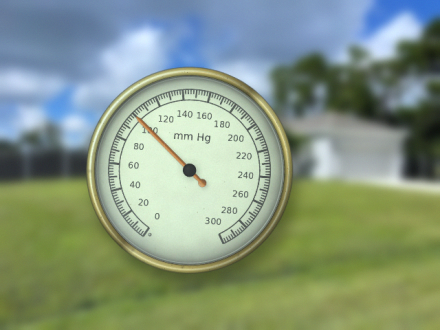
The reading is 100
